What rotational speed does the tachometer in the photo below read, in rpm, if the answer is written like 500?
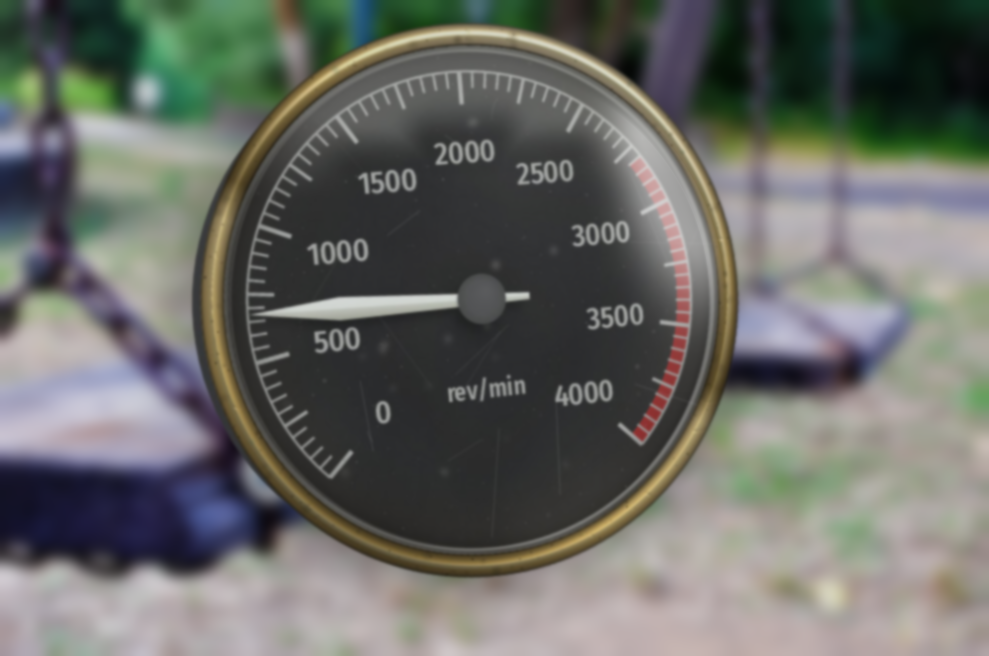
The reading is 675
